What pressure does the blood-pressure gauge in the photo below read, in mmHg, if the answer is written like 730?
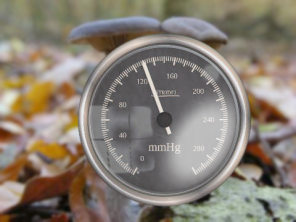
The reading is 130
